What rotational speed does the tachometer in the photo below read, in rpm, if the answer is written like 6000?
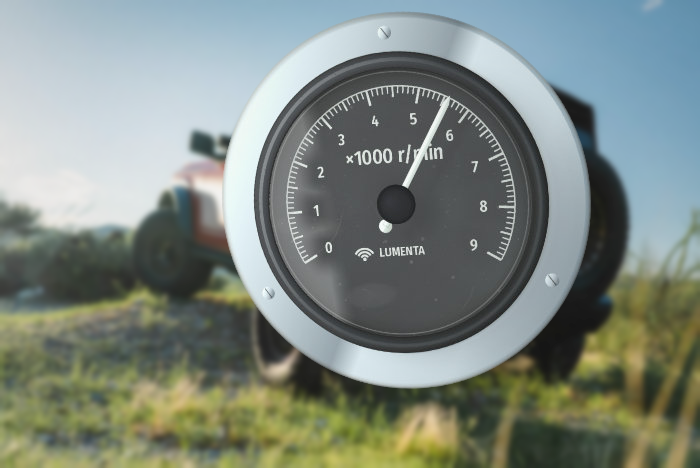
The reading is 5600
